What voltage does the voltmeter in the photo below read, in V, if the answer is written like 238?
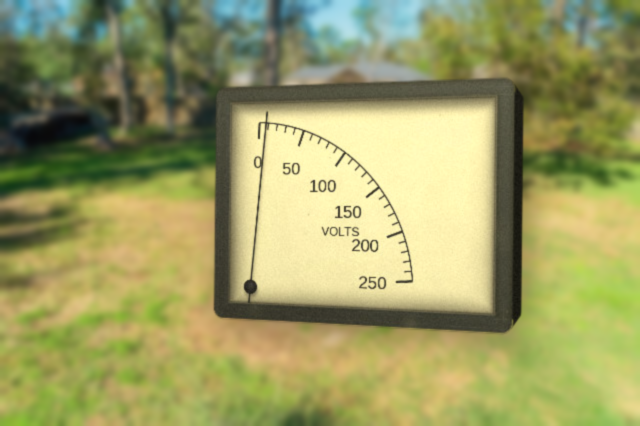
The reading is 10
